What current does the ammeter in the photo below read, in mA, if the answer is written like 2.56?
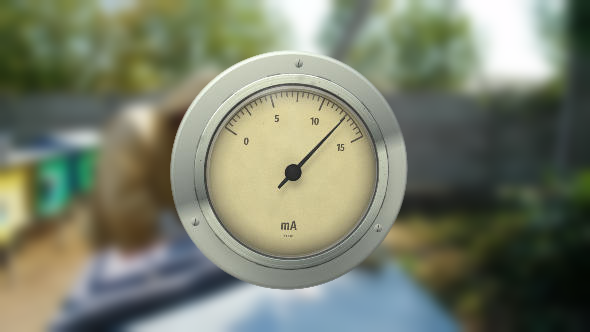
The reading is 12.5
